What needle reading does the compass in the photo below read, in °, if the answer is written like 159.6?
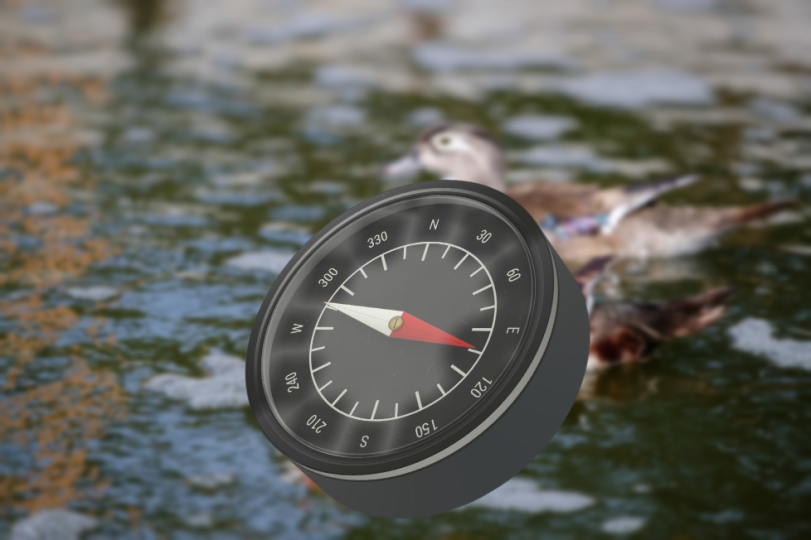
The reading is 105
